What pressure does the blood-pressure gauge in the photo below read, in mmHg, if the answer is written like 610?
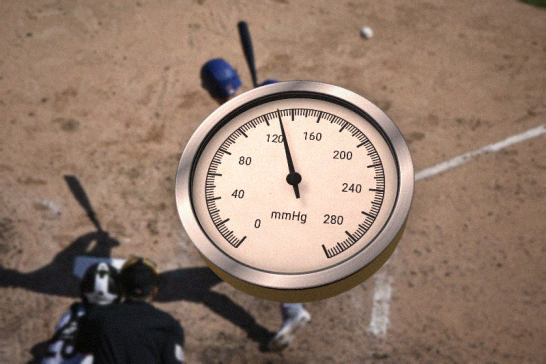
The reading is 130
